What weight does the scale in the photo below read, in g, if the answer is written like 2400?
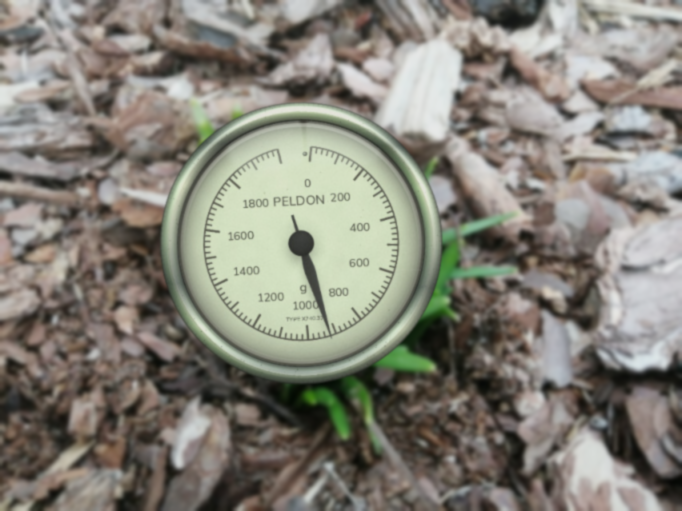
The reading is 920
